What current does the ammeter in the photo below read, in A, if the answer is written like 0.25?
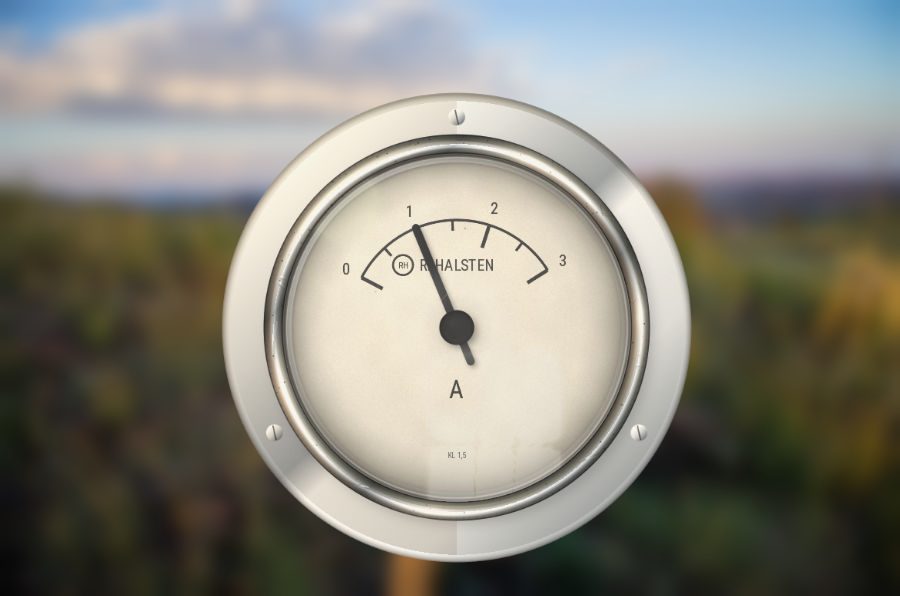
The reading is 1
